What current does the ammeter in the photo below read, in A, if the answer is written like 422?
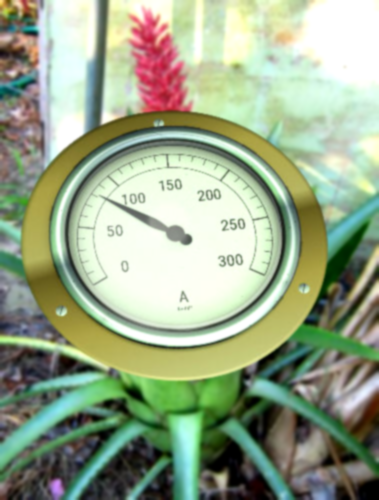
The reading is 80
